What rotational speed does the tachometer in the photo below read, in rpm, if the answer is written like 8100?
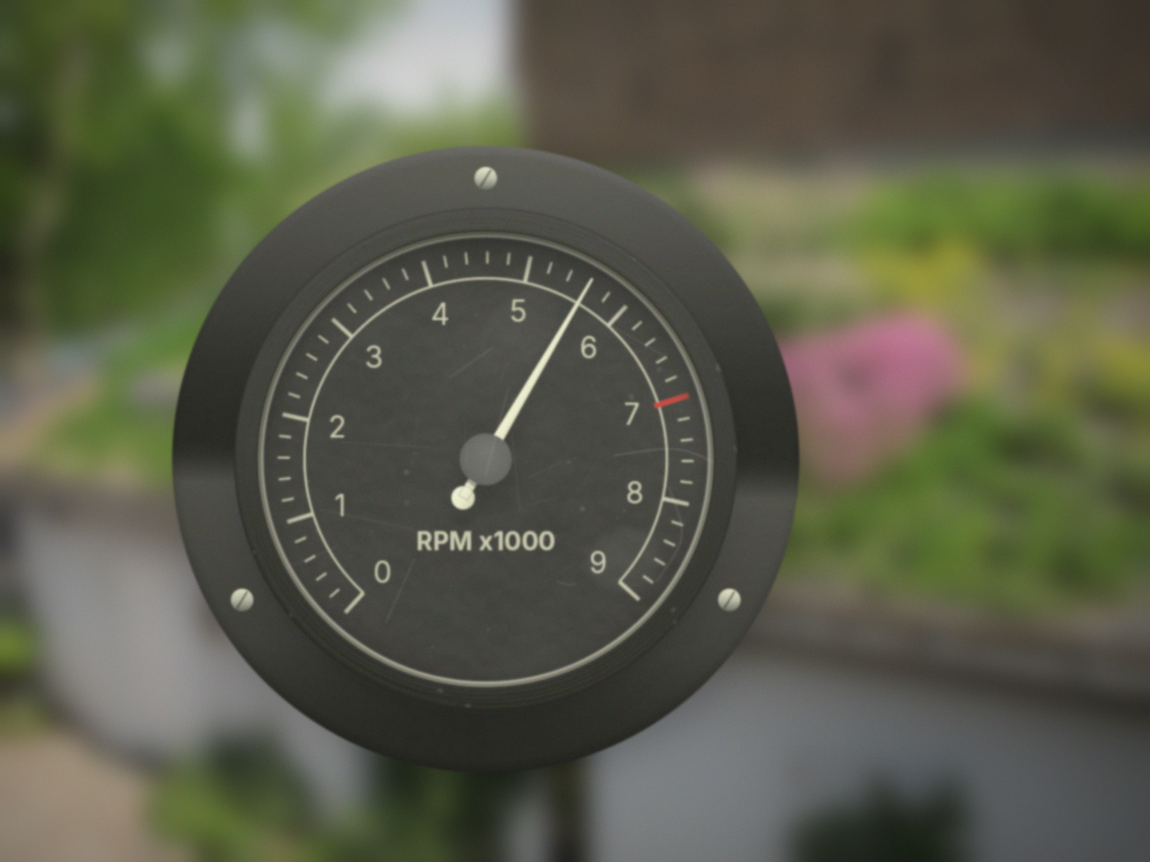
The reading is 5600
